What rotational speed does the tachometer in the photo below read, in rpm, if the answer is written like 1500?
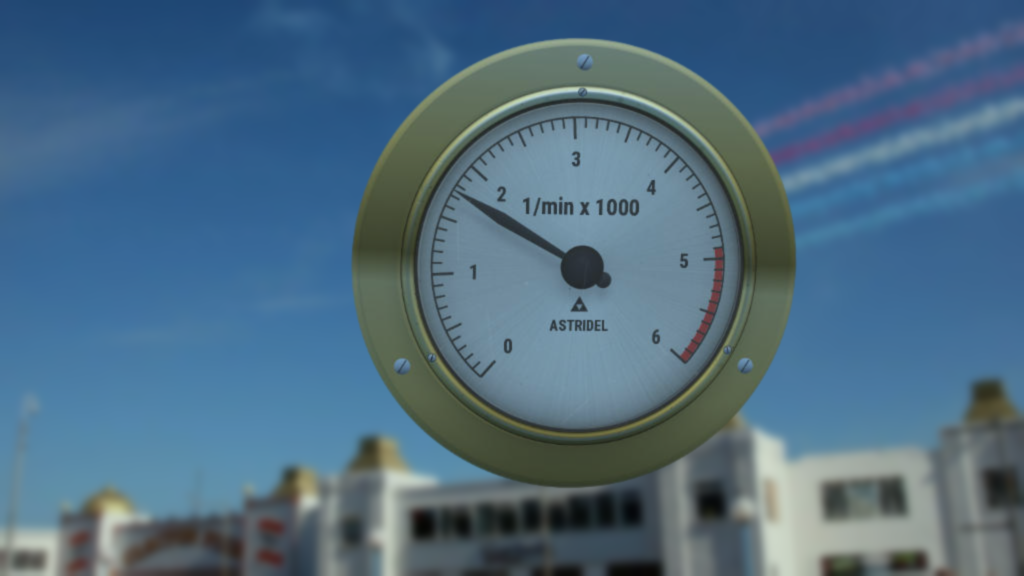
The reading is 1750
